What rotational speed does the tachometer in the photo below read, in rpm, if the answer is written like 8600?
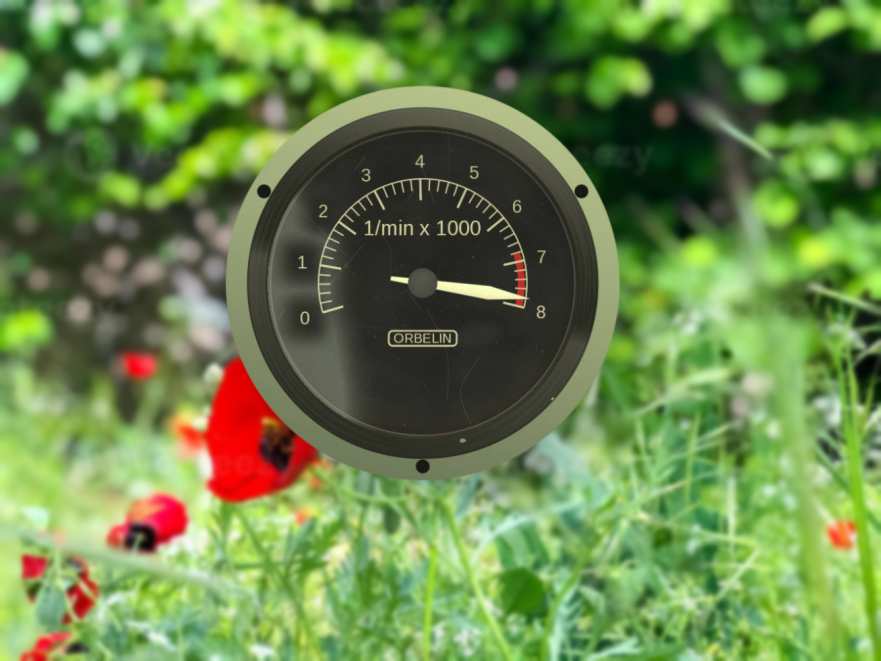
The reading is 7800
